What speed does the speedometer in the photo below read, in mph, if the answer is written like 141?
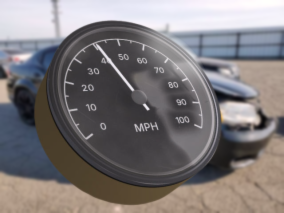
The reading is 40
